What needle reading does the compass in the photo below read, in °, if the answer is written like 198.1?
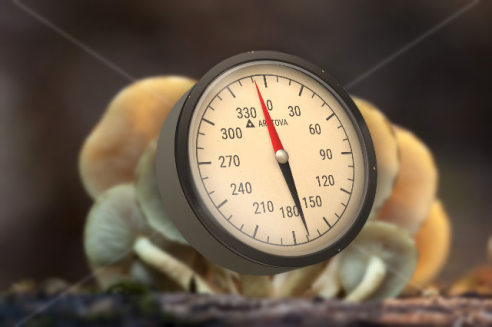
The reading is 350
